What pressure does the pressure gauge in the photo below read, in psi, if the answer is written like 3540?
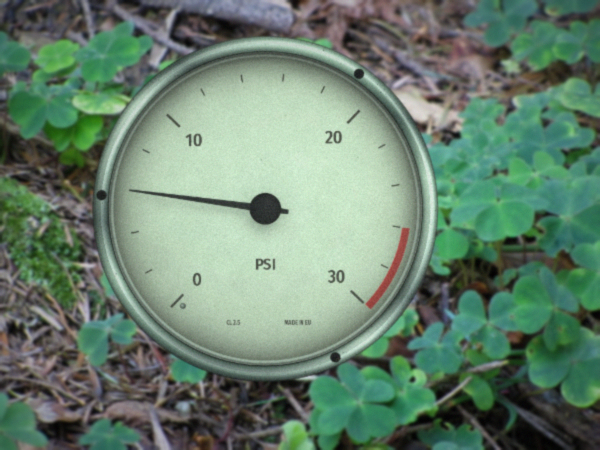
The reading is 6
